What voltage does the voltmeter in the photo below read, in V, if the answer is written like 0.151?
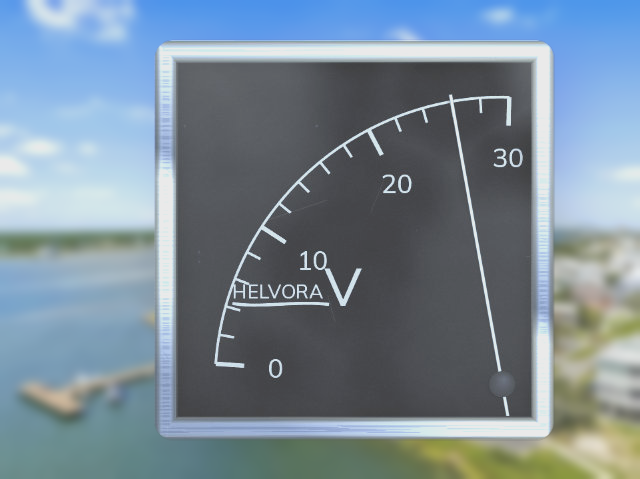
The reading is 26
